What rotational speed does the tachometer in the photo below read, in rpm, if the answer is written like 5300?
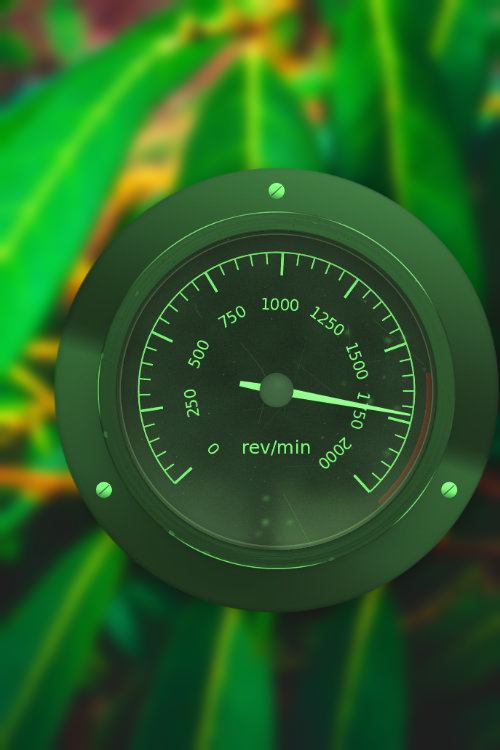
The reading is 1725
